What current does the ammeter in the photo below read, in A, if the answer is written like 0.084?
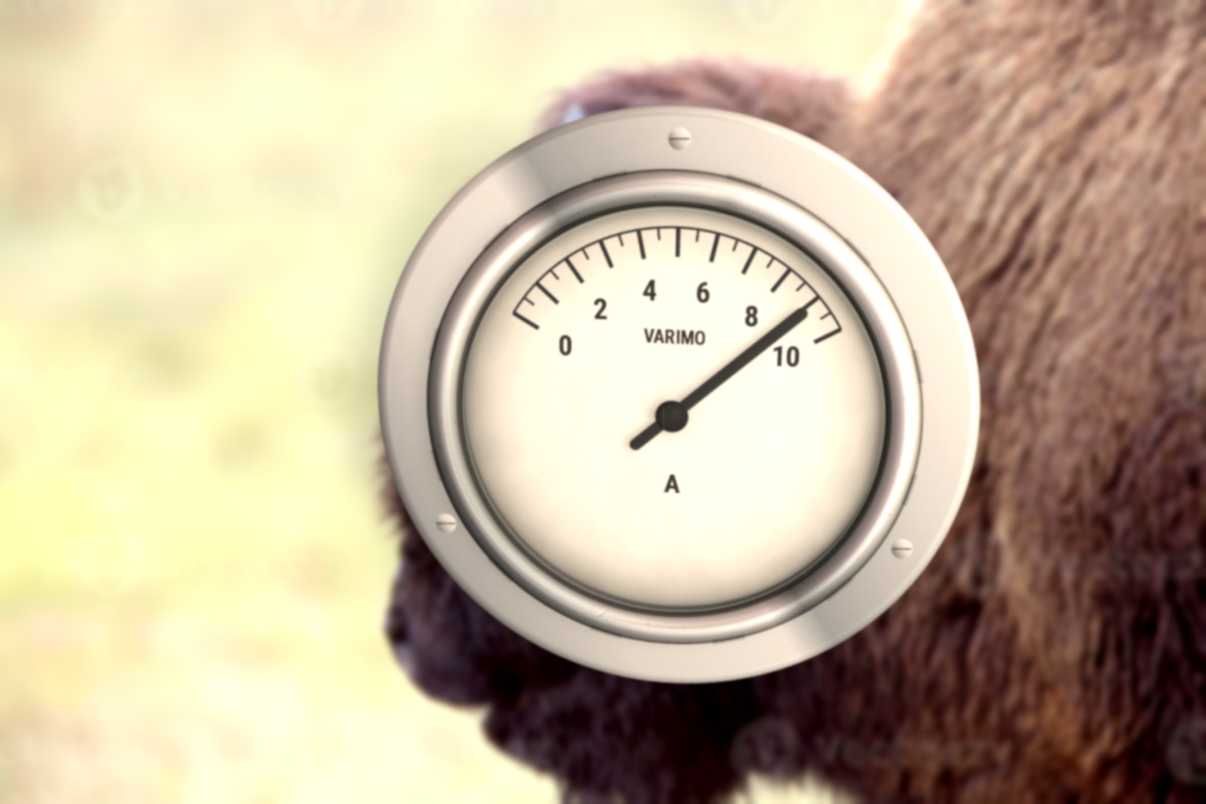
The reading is 9
